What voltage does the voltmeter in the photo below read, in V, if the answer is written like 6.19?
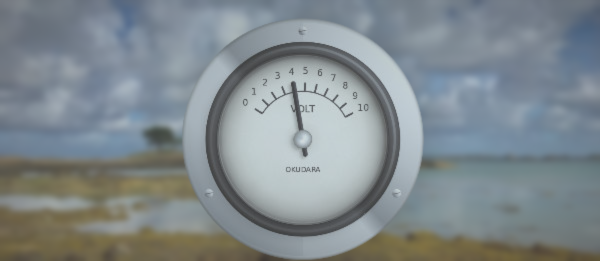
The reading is 4
